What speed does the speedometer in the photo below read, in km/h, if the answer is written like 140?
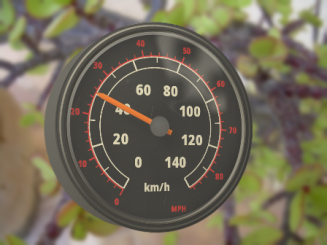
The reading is 40
